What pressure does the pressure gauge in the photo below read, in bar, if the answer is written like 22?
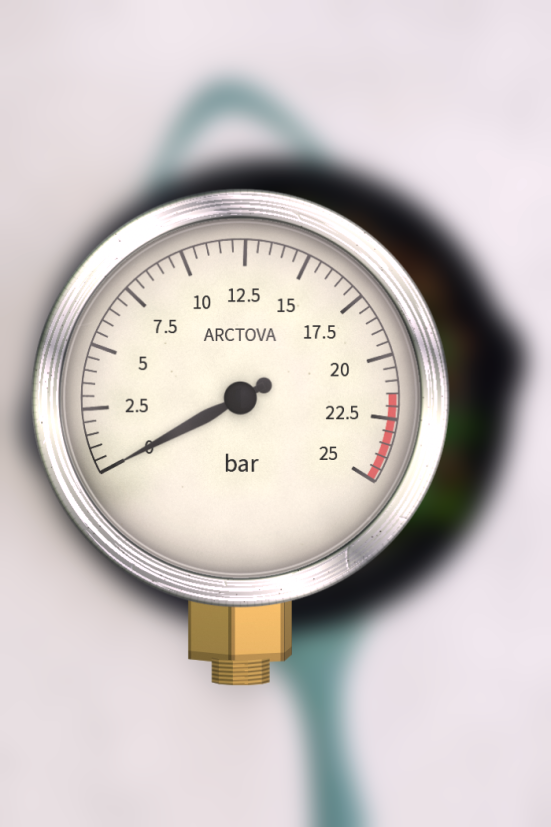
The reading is 0
